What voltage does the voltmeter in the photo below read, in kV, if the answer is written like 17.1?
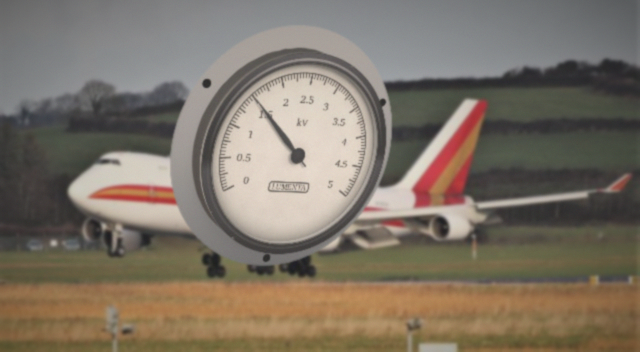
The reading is 1.5
